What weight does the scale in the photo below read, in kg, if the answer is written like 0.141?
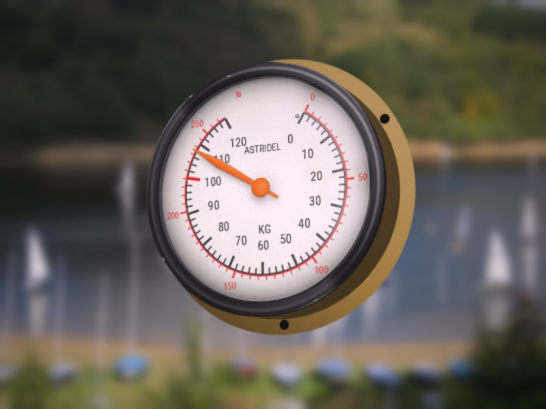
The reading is 108
